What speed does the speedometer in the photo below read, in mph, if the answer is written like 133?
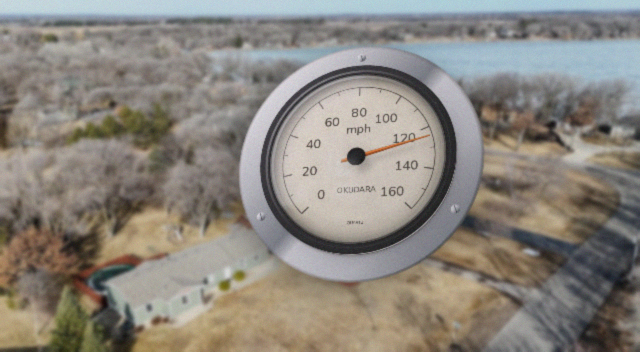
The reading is 125
